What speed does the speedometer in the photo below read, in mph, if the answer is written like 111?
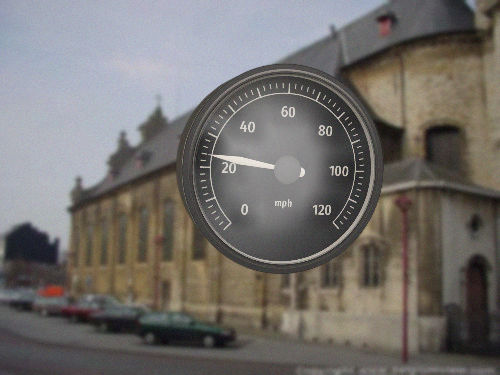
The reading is 24
